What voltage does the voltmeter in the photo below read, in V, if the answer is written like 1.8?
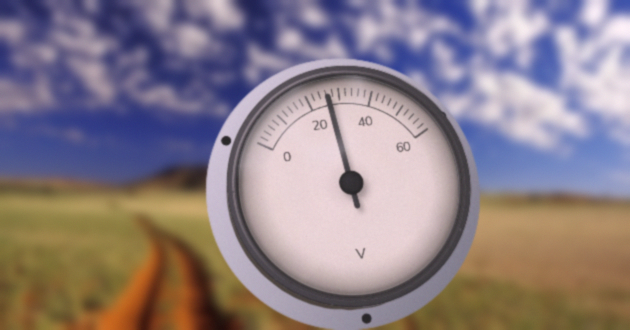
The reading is 26
